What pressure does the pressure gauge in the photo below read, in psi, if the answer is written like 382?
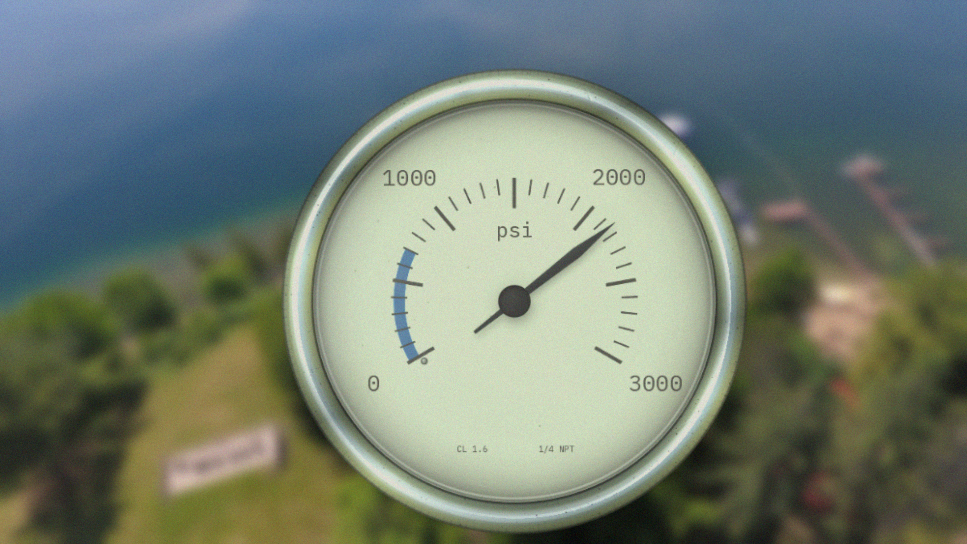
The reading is 2150
